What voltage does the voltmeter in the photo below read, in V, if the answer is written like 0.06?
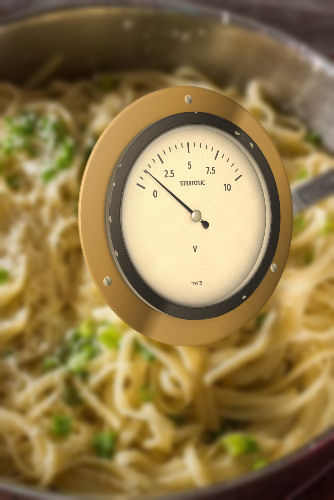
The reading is 1
